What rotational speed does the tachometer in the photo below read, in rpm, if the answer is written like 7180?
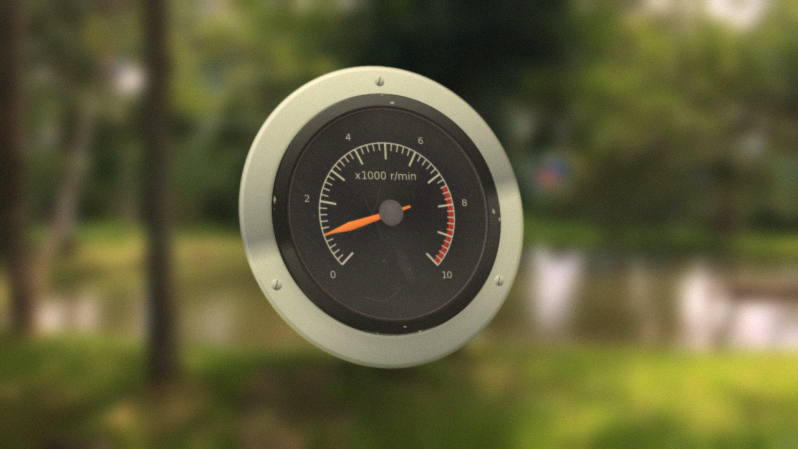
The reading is 1000
